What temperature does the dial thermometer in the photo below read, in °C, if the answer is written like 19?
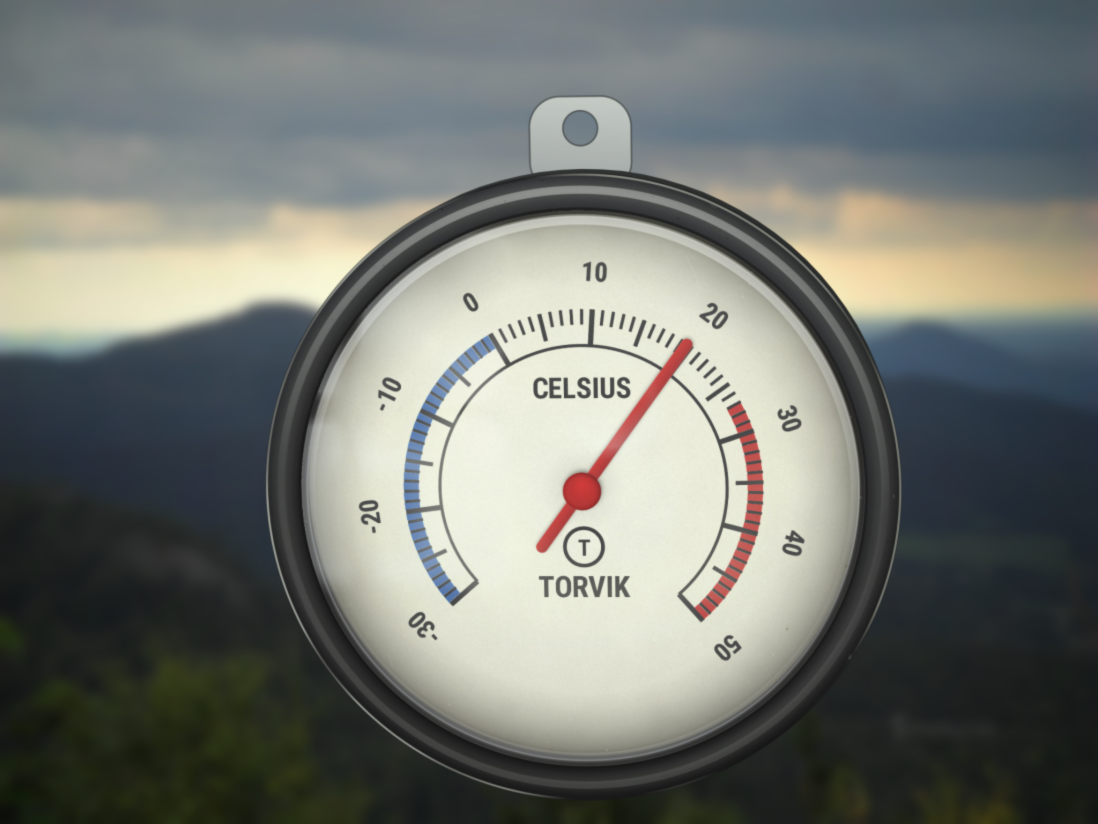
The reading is 19.5
